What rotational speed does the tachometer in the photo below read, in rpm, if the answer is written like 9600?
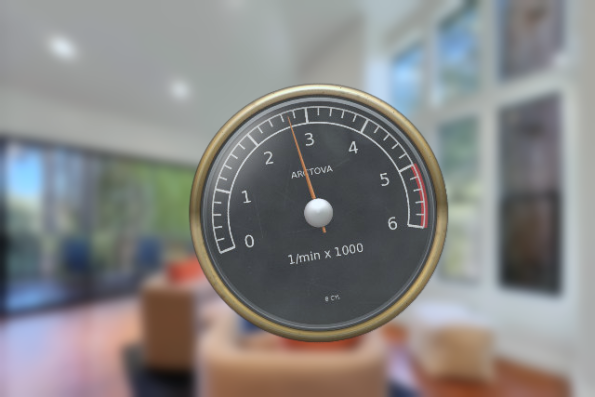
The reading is 2700
